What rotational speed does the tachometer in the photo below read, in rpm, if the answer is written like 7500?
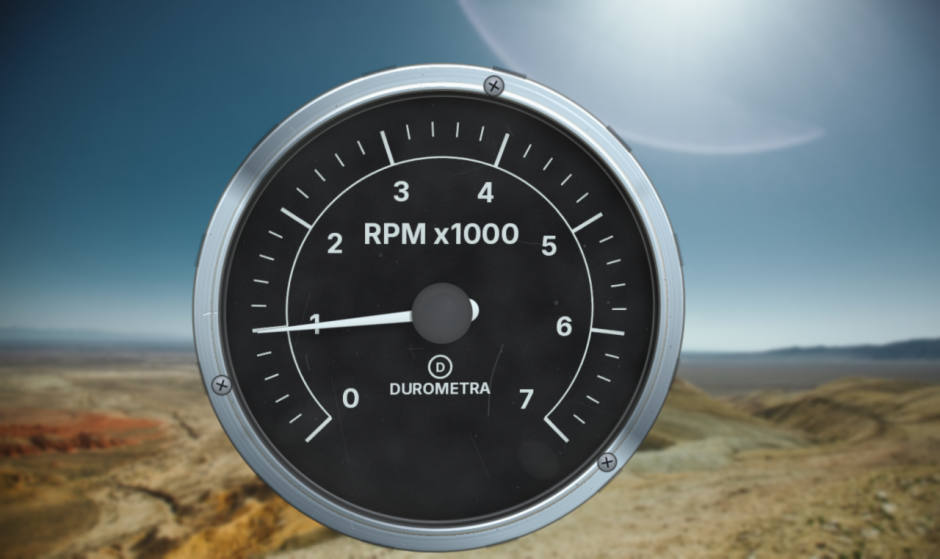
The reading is 1000
